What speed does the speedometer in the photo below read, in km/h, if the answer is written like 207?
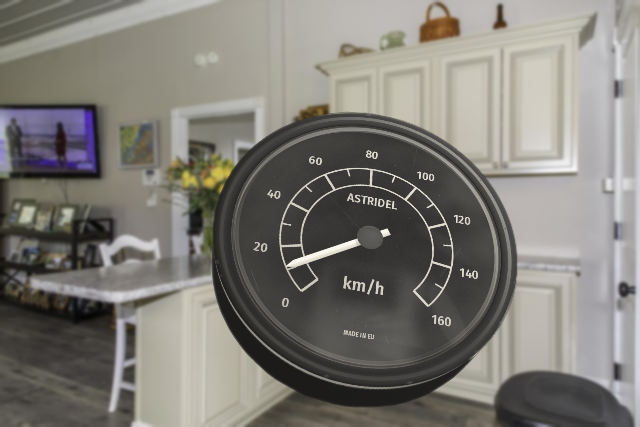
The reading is 10
